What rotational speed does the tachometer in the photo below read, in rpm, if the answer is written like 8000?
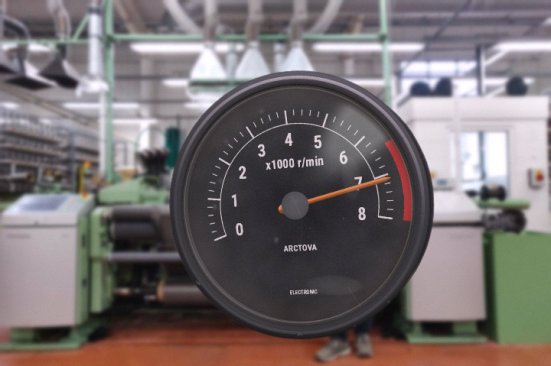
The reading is 7100
